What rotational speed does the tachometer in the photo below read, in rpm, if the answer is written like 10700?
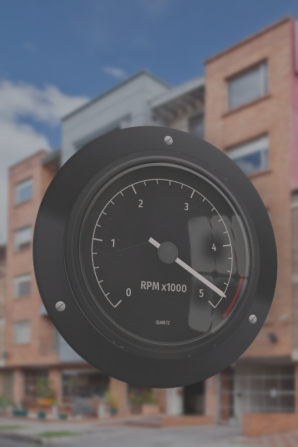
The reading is 4800
